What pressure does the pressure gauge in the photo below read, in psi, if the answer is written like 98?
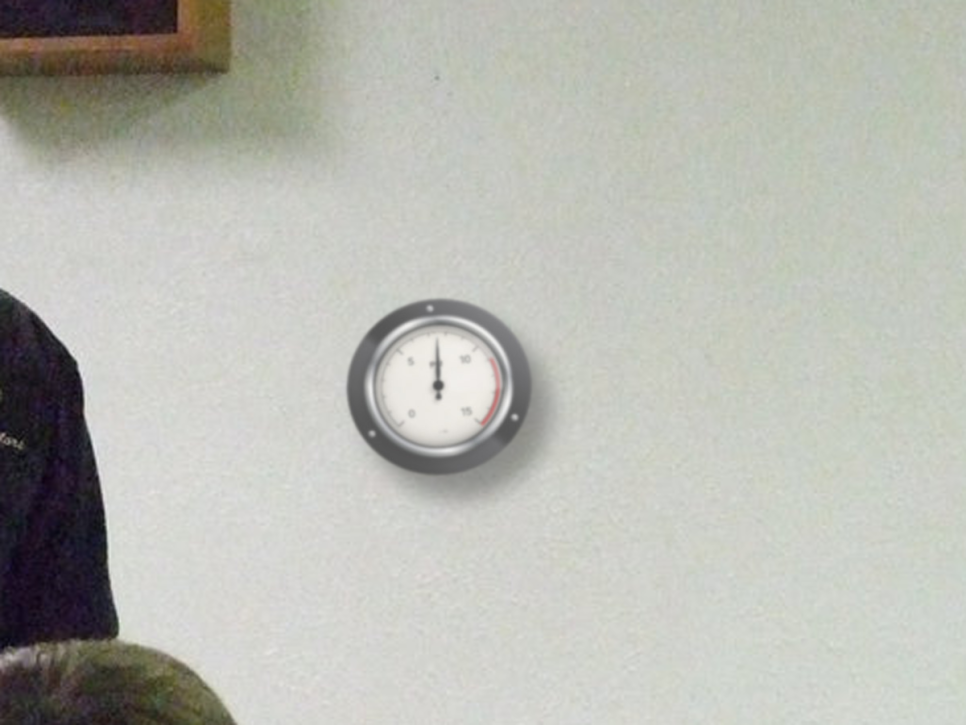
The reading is 7.5
